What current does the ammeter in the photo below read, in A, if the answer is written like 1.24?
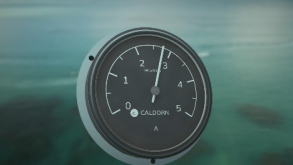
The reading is 2.75
